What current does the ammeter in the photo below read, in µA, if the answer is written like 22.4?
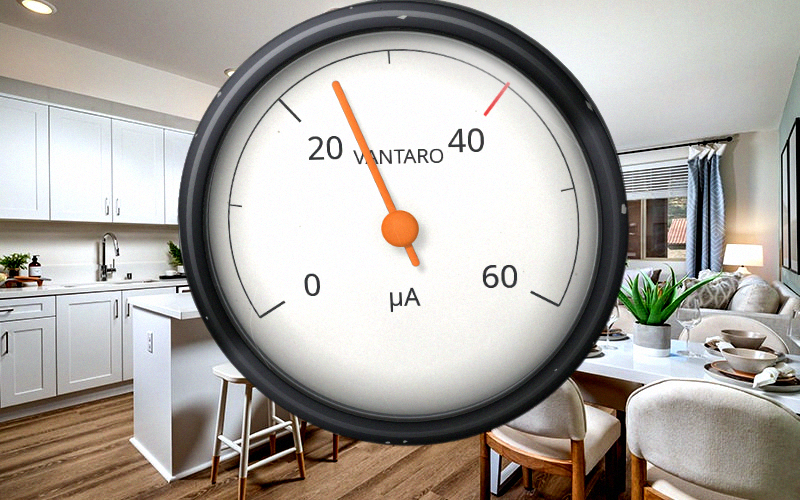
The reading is 25
